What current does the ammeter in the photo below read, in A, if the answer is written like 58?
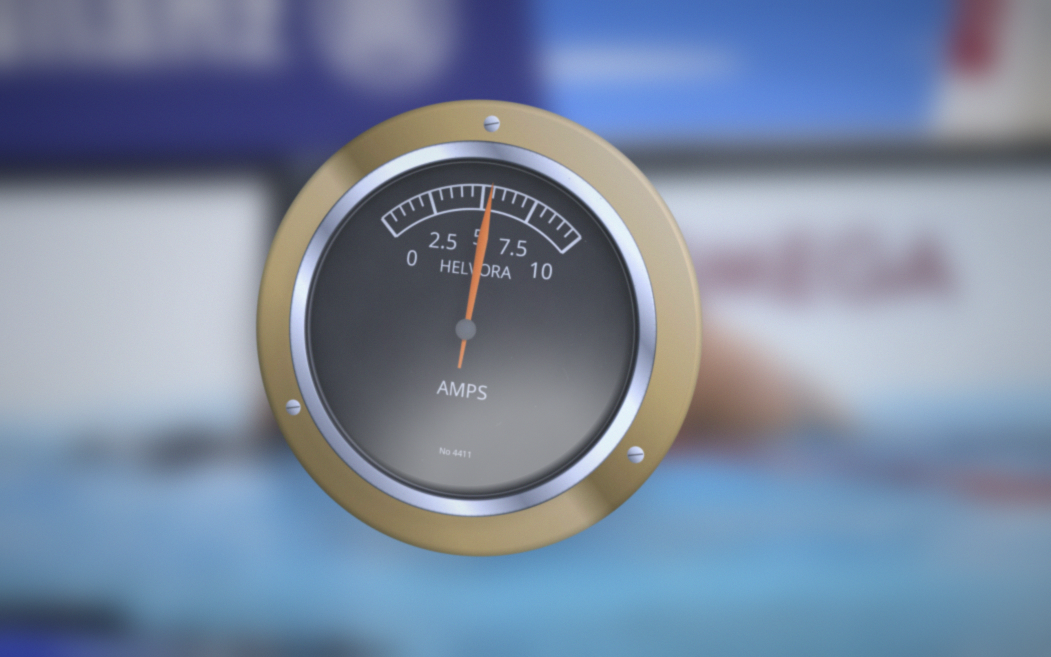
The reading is 5.5
